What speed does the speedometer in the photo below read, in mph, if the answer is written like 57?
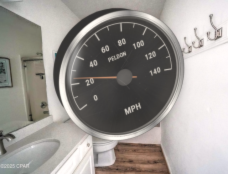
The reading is 25
